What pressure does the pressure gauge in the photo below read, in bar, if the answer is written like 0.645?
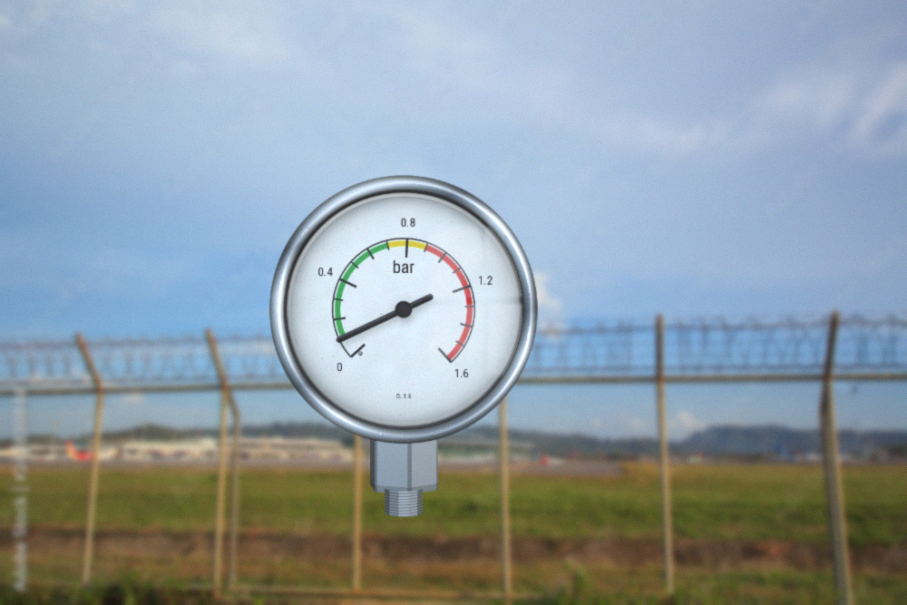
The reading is 0.1
